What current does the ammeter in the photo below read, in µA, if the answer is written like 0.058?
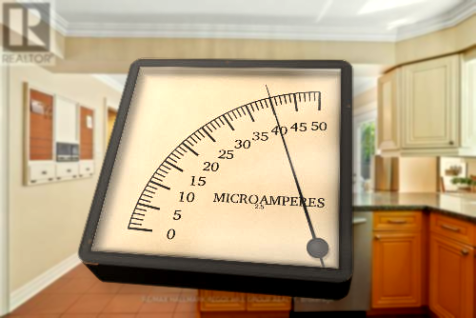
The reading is 40
